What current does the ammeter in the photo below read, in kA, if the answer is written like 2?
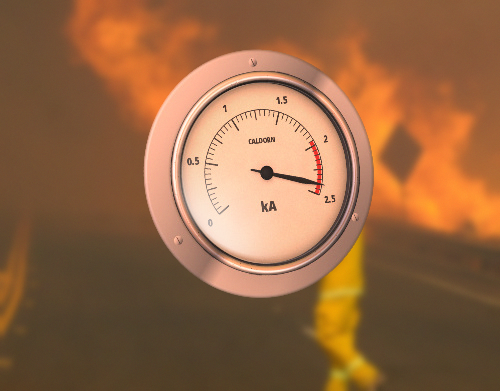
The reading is 2.4
